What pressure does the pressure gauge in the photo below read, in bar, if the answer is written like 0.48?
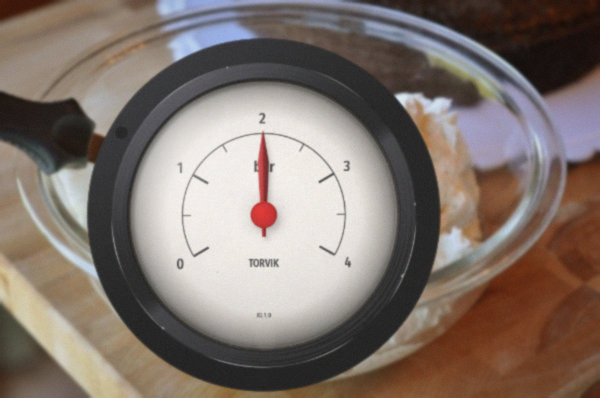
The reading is 2
